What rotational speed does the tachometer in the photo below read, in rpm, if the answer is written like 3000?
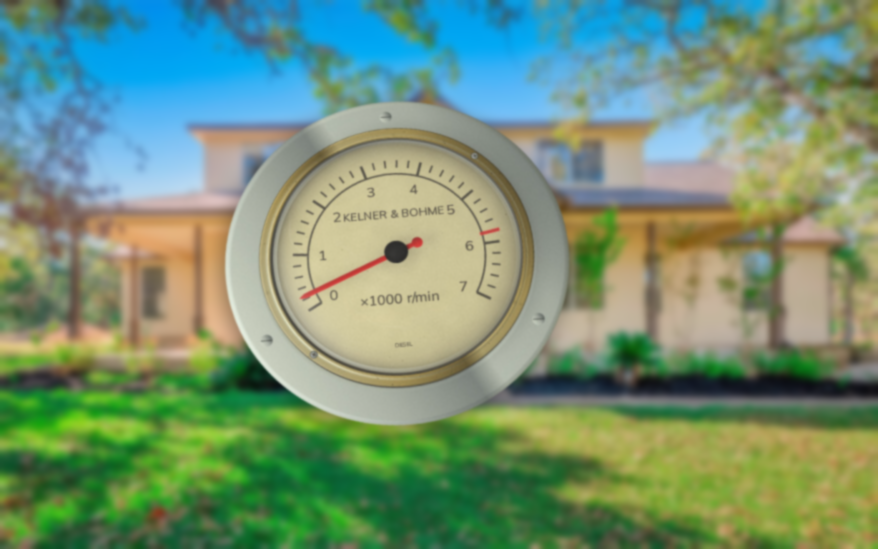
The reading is 200
